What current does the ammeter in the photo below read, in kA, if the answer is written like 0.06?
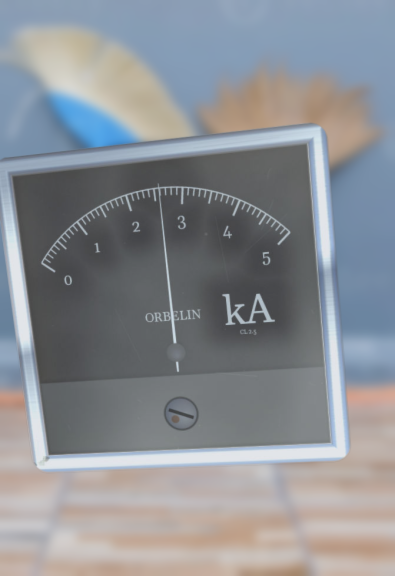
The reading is 2.6
